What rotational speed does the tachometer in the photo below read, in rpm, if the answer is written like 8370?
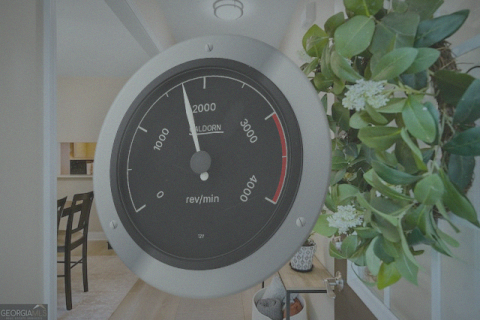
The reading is 1750
